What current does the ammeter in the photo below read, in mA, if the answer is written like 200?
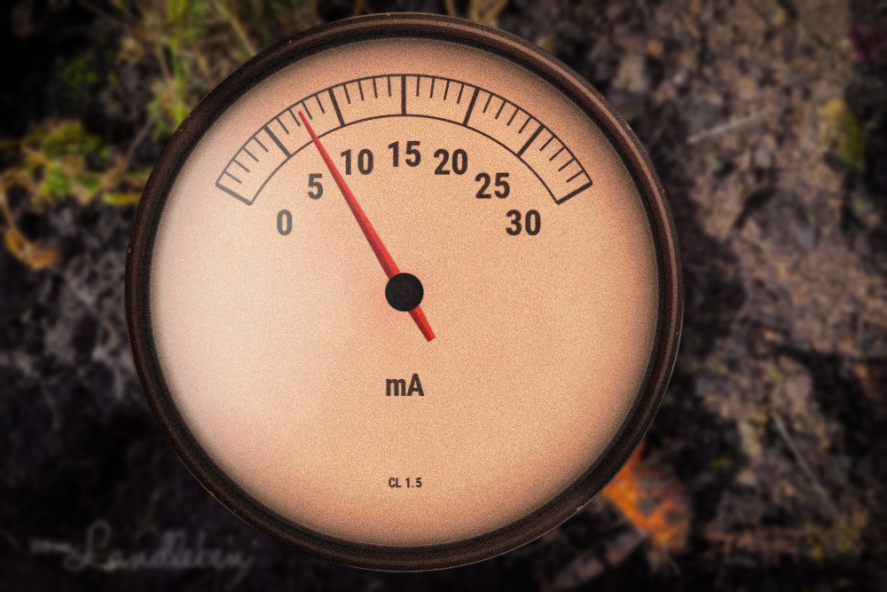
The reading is 7.5
